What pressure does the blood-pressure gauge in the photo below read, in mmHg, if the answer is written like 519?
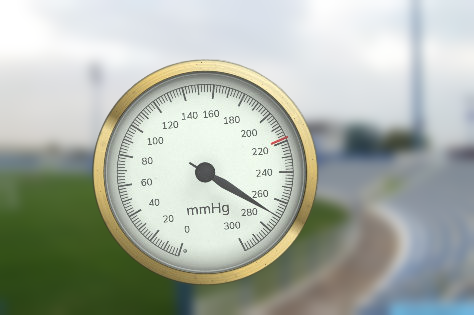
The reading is 270
